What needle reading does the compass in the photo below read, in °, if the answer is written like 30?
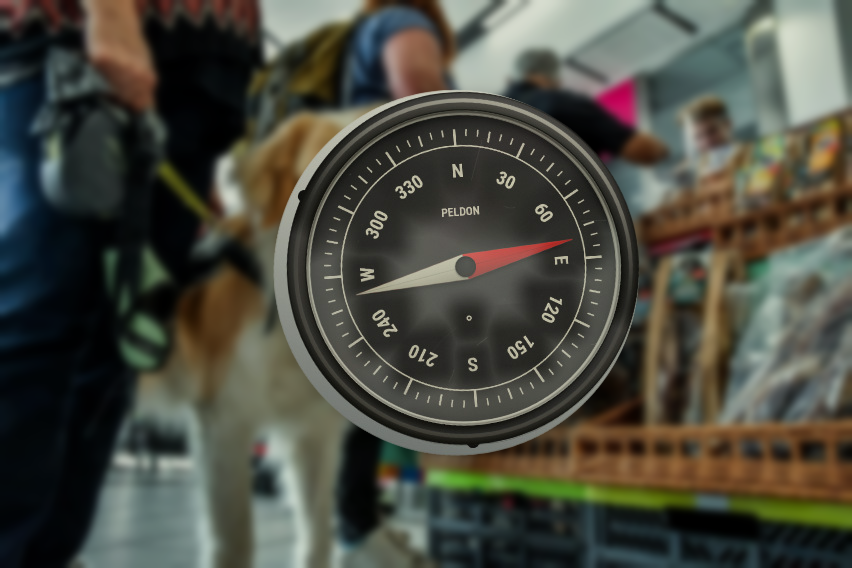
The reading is 80
